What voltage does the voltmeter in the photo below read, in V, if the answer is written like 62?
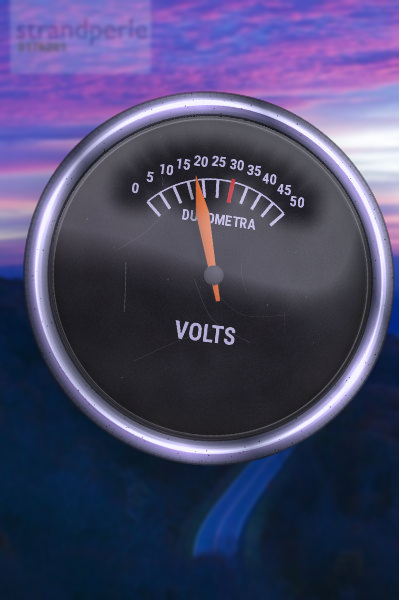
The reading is 17.5
